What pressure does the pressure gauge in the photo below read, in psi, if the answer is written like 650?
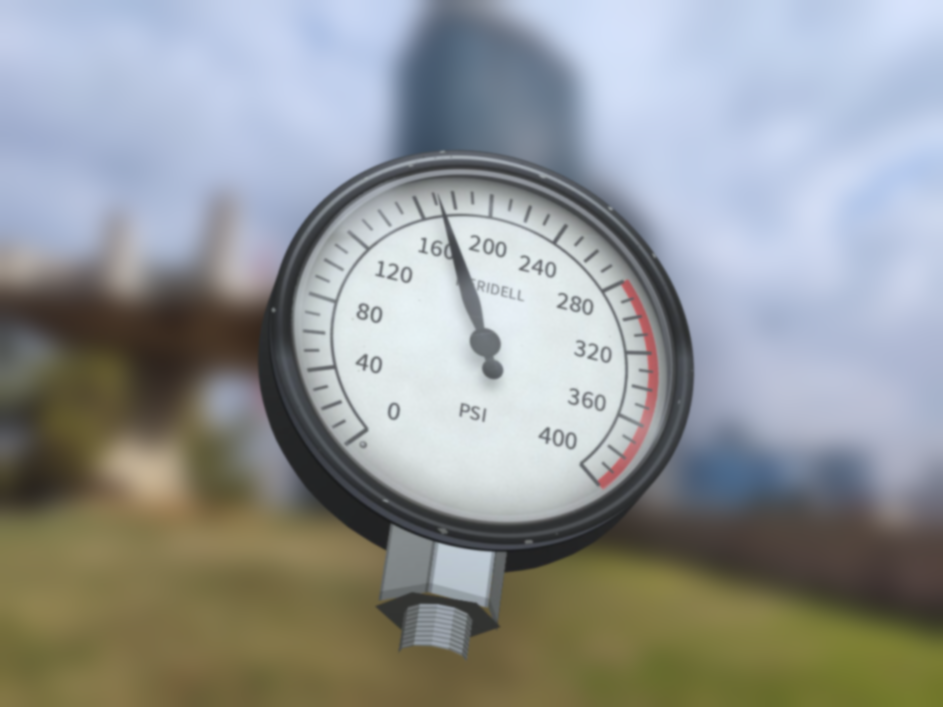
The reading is 170
